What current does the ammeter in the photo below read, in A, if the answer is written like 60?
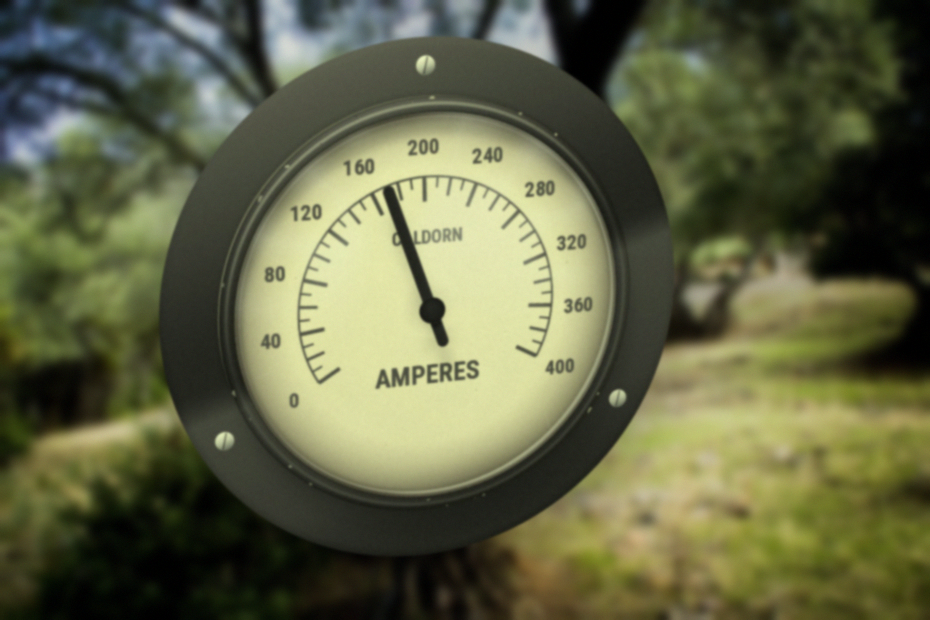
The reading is 170
